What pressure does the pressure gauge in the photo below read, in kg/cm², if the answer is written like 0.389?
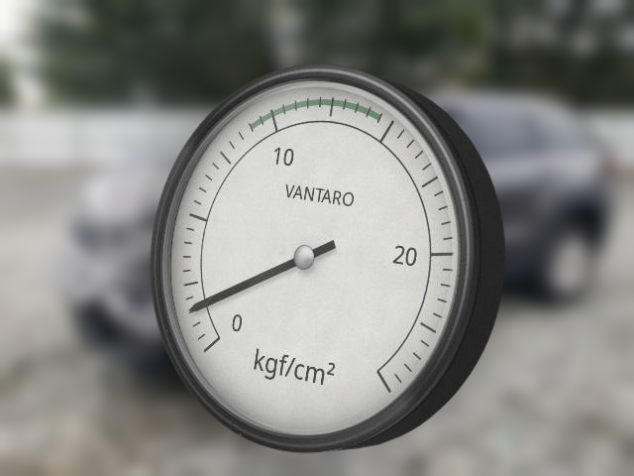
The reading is 1.5
